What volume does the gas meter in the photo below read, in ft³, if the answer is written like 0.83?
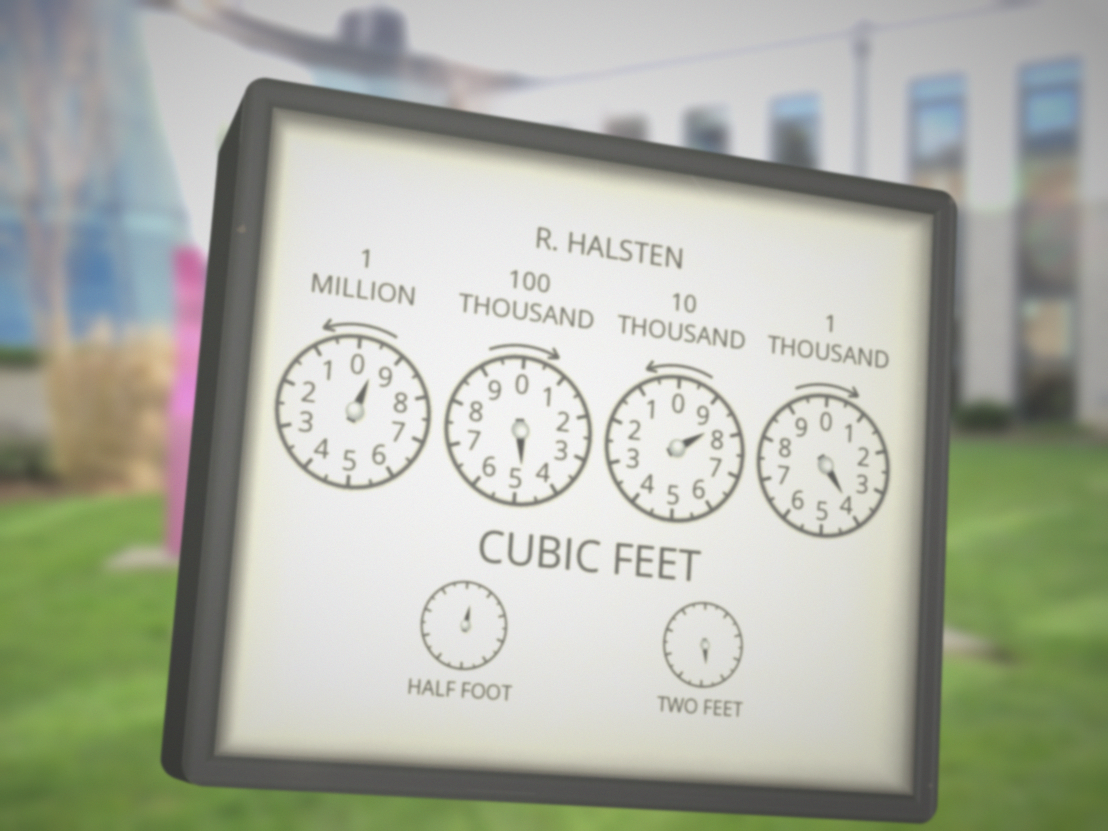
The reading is 948400
